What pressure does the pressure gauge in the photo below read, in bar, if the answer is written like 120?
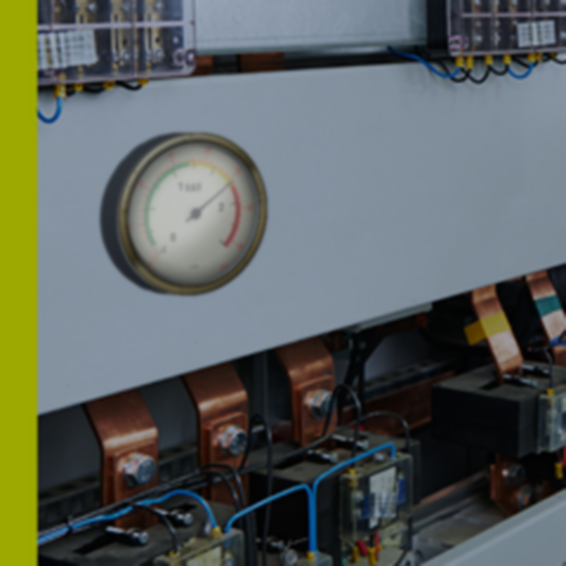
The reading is 1.75
